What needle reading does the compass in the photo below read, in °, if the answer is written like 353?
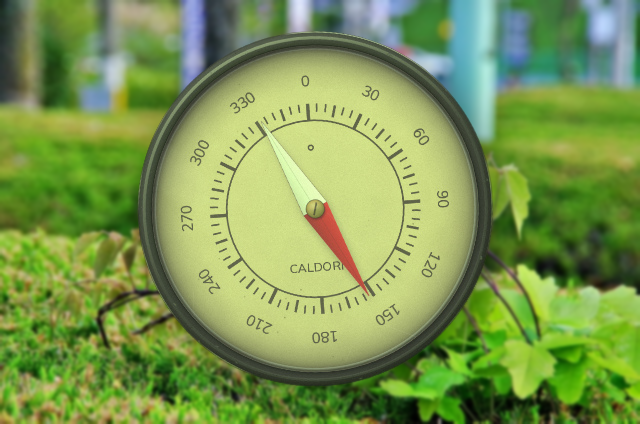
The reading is 152.5
